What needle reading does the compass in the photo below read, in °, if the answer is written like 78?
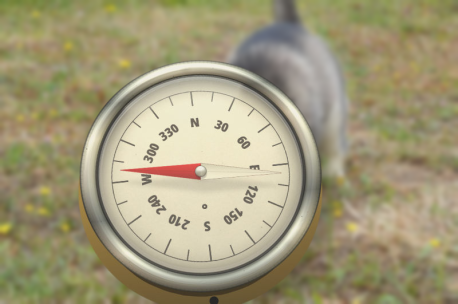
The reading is 277.5
